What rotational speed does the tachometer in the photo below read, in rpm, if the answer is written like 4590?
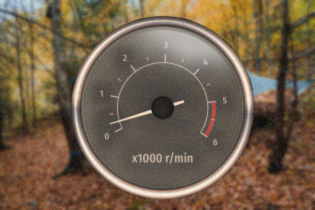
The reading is 250
